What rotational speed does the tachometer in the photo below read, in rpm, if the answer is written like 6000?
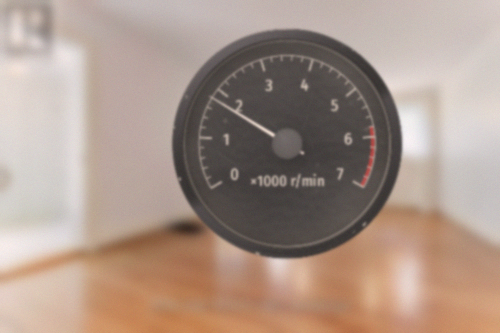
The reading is 1800
